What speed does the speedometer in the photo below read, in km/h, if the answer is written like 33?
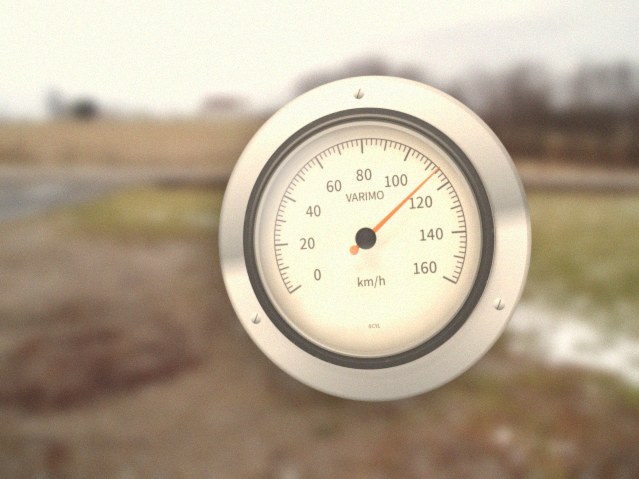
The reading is 114
